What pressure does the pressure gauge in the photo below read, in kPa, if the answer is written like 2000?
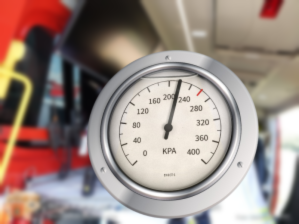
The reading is 220
